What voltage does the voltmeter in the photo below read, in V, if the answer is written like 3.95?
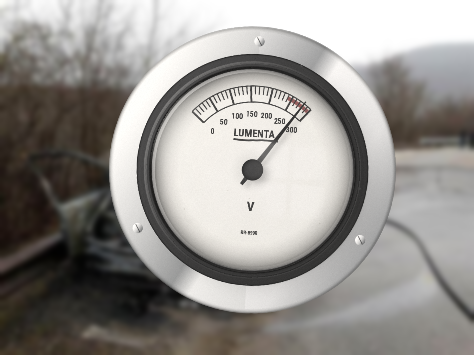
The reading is 280
